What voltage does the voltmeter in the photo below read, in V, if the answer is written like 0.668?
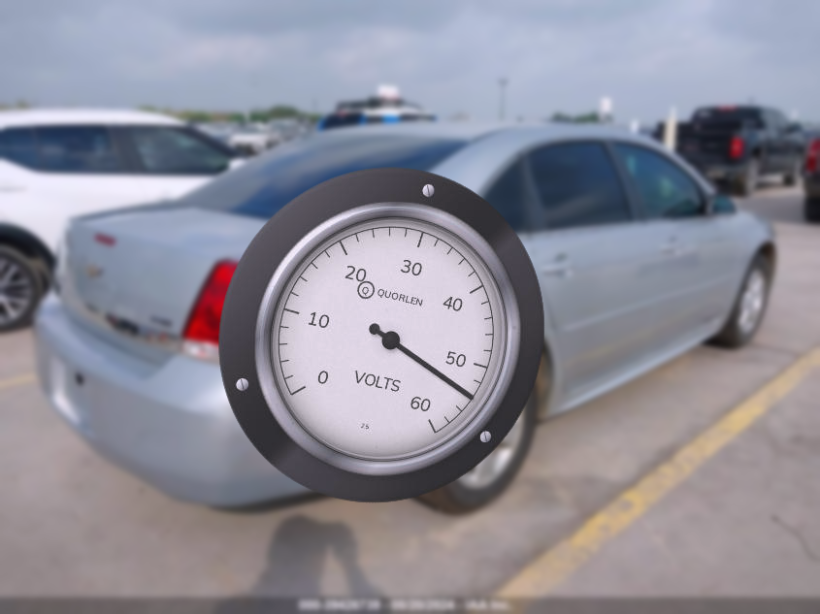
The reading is 54
